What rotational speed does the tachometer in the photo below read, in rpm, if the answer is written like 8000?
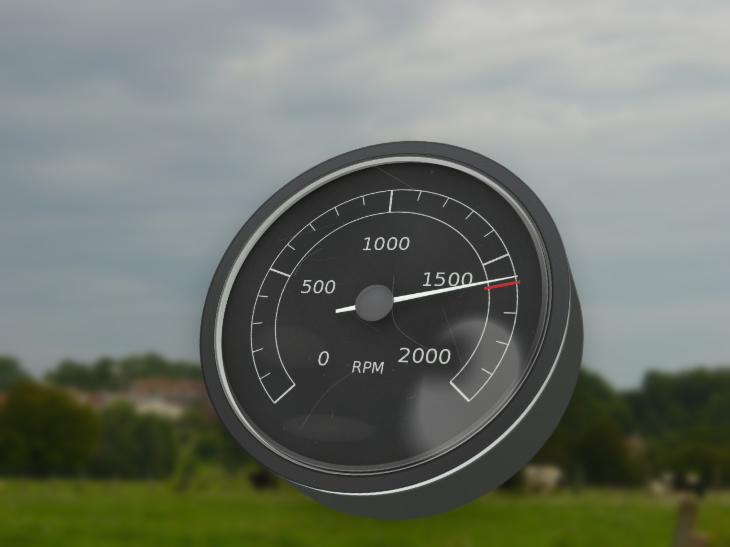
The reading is 1600
